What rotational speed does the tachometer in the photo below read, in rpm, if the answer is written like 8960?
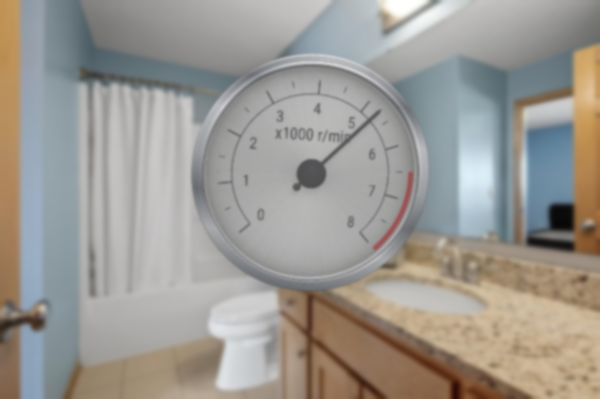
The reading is 5250
